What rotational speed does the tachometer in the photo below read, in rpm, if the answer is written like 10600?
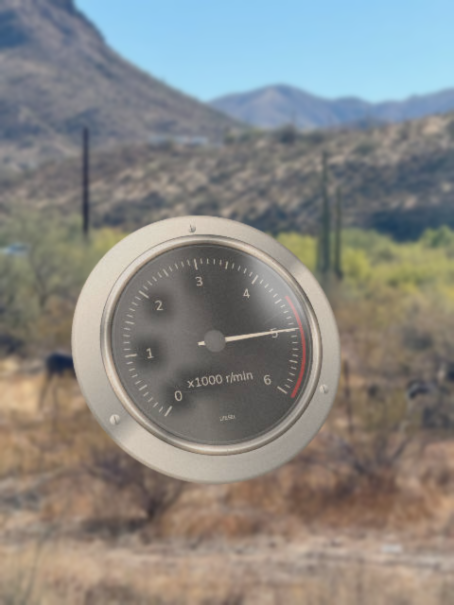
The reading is 5000
